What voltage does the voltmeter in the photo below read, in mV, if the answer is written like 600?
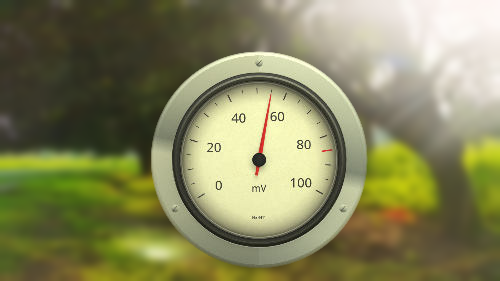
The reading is 55
